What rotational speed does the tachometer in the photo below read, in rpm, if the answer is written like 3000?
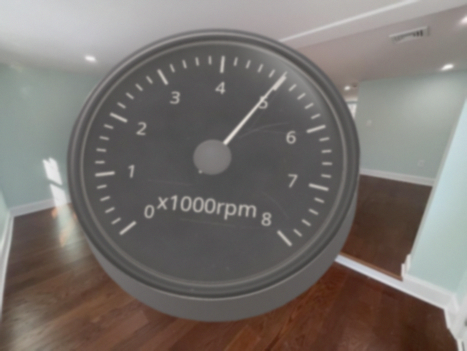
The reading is 5000
